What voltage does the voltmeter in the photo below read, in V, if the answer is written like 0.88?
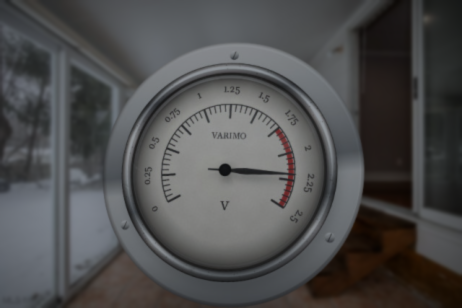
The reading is 2.2
